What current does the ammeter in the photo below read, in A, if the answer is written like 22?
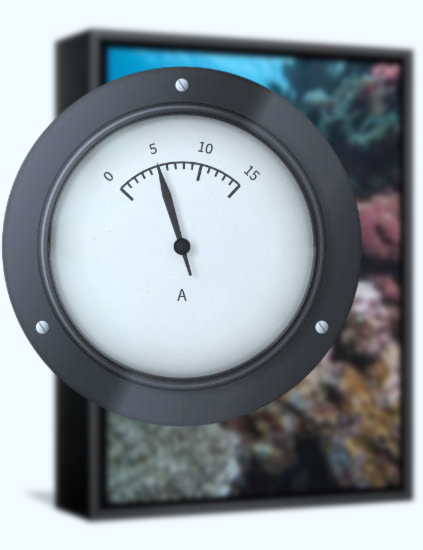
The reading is 5
